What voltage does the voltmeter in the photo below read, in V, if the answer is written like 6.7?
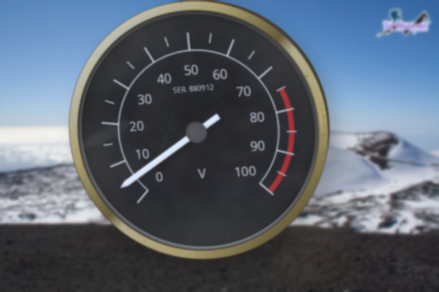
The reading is 5
